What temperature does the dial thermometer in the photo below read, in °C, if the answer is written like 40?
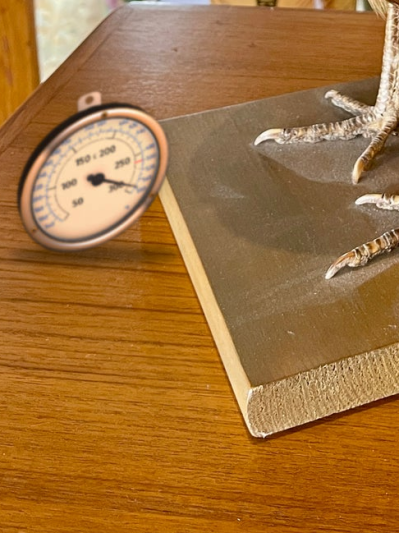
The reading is 290
